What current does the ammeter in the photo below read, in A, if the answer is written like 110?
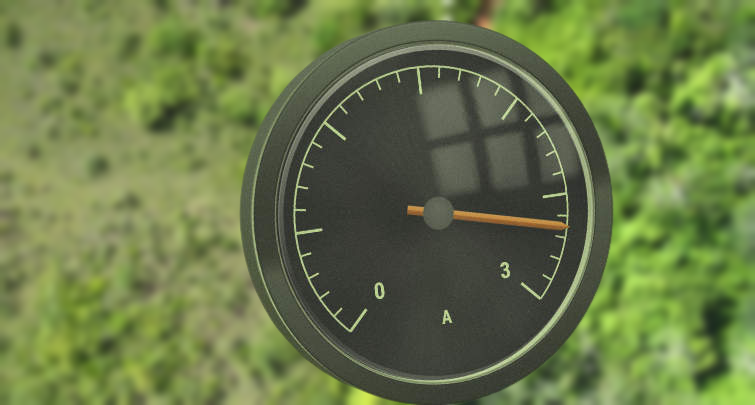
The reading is 2.65
